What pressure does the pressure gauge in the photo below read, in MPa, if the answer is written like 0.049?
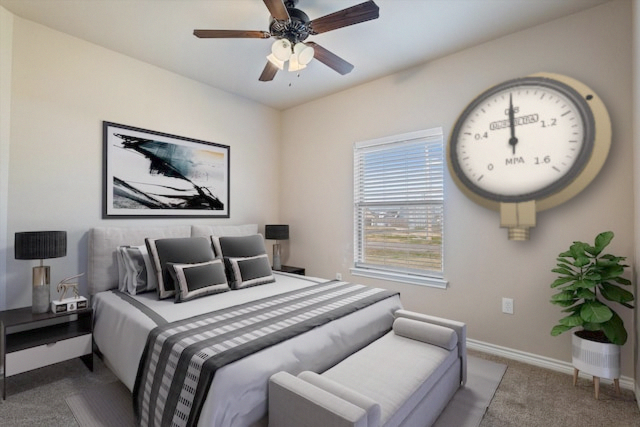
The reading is 0.8
